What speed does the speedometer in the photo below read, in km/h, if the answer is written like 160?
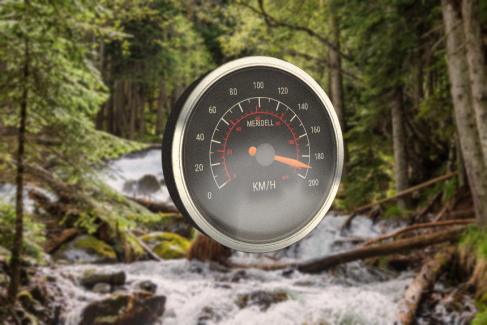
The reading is 190
